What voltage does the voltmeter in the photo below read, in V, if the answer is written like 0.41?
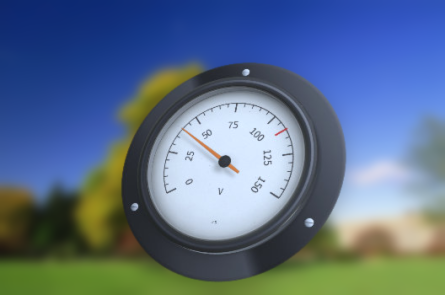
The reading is 40
